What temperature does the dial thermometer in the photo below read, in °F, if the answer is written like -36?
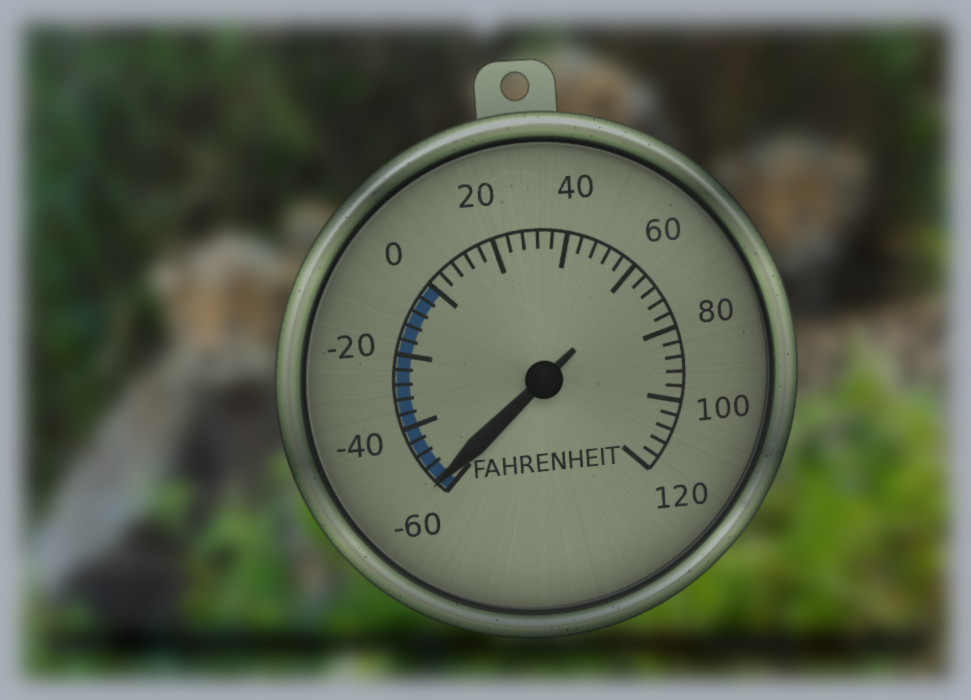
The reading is -56
